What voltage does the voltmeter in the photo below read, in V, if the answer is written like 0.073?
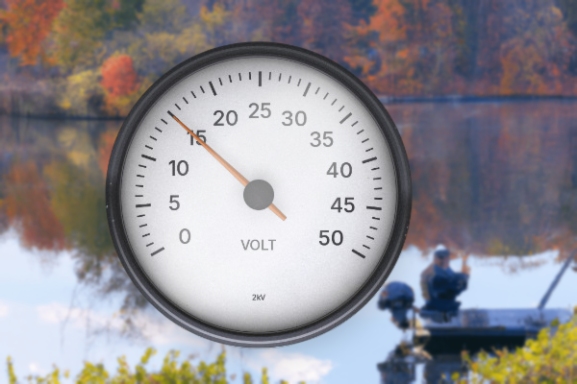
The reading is 15
